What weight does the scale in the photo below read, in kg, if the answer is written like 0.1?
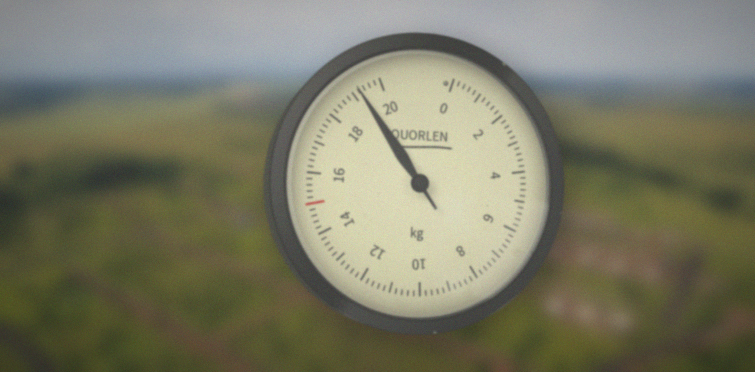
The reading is 19.2
